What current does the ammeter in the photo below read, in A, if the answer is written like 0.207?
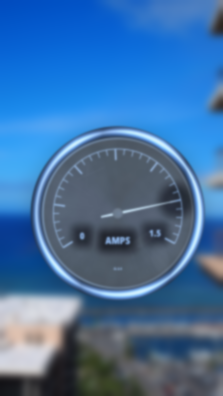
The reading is 1.25
